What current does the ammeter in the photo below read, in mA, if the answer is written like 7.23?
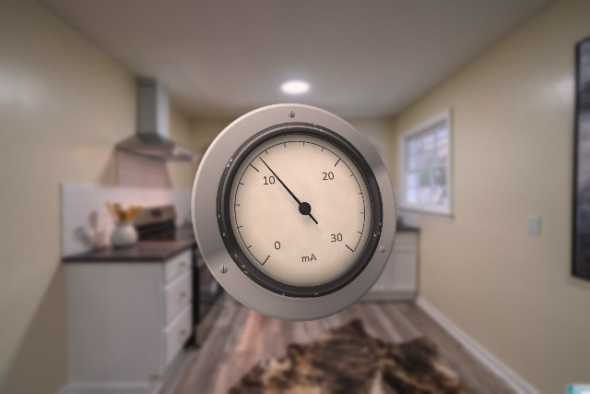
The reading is 11
